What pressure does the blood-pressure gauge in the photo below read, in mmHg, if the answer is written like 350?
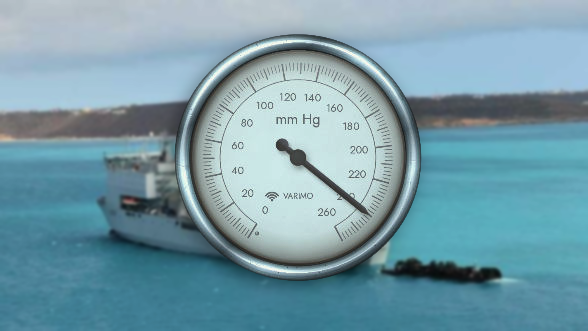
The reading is 240
